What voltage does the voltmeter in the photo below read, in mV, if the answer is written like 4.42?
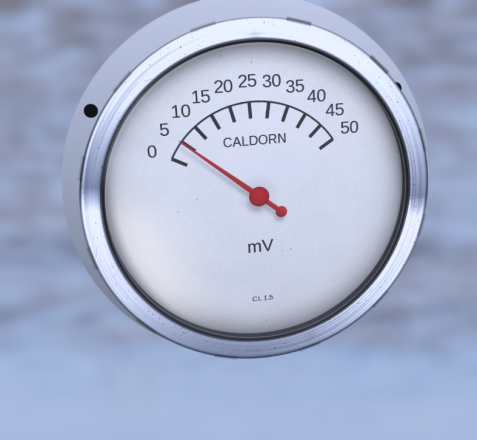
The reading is 5
